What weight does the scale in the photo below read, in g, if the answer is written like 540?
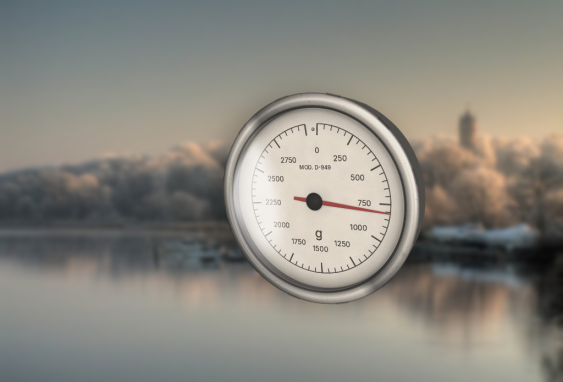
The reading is 800
